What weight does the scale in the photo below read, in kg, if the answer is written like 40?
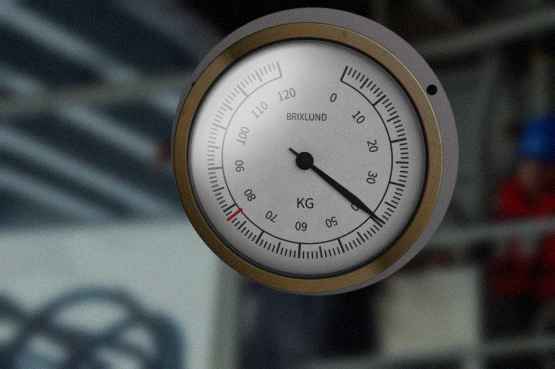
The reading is 39
